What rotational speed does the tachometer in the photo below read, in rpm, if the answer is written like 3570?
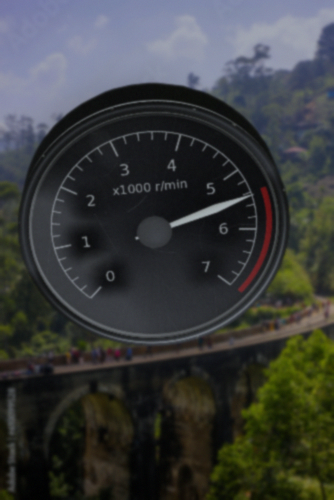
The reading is 5400
